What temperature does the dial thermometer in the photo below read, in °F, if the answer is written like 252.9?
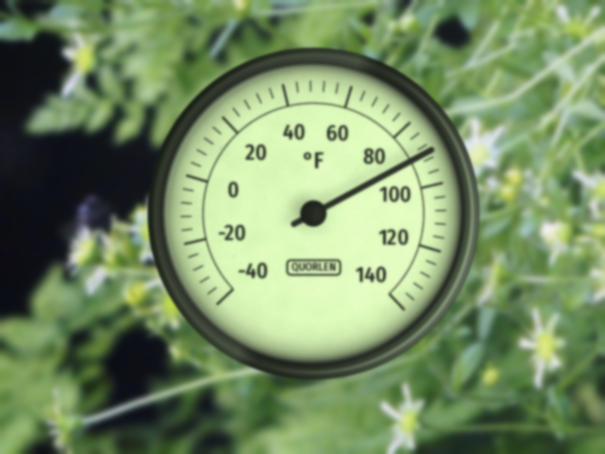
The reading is 90
